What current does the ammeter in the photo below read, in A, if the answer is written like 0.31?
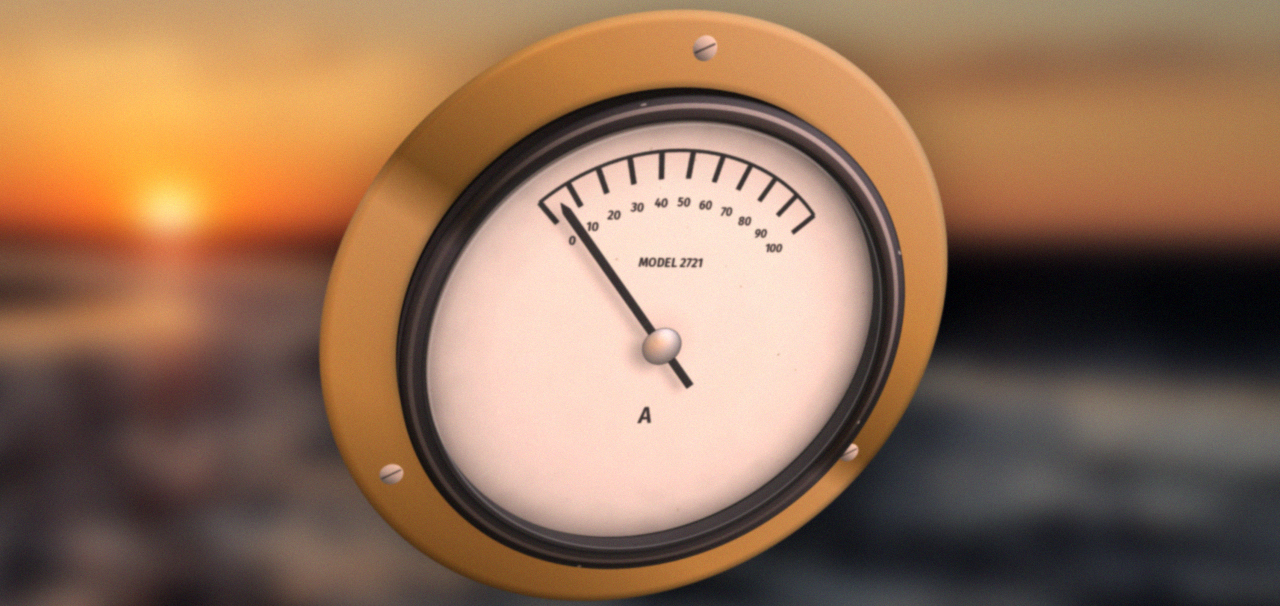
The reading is 5
